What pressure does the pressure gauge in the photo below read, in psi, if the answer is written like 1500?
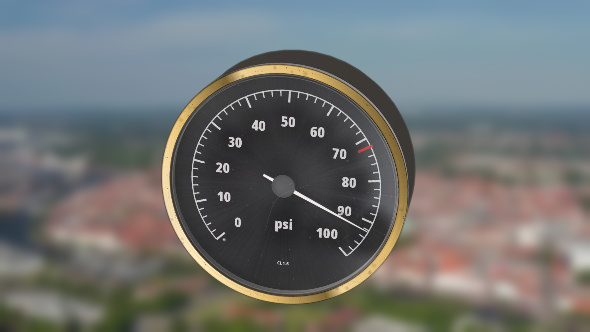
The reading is 92
